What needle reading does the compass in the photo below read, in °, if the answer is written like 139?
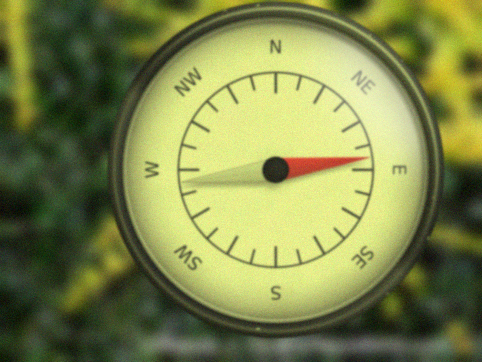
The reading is 82.5
